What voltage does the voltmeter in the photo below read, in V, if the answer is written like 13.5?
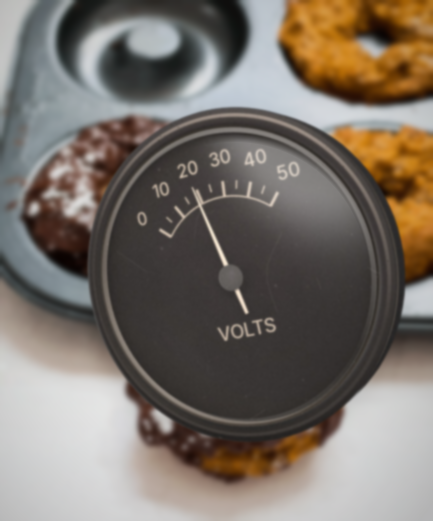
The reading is 20
